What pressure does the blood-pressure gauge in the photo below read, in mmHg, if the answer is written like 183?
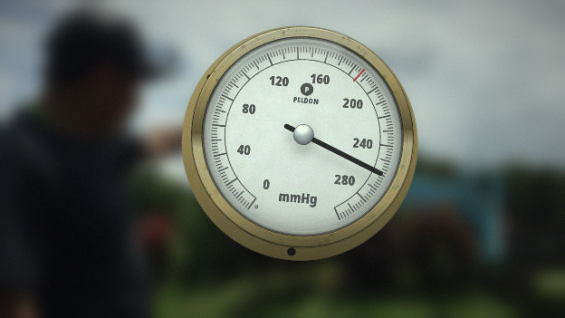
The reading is 260
